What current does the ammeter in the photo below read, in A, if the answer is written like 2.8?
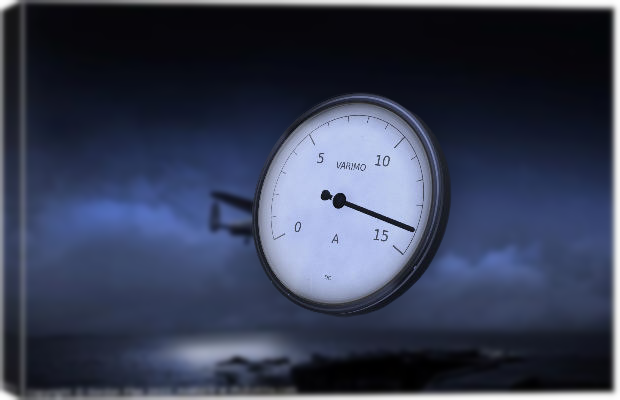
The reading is 14
